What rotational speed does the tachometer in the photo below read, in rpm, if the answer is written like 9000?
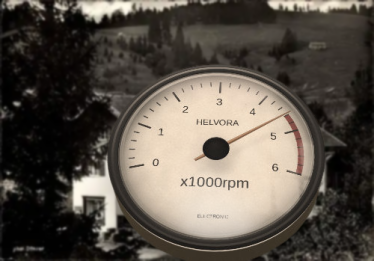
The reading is 4600
